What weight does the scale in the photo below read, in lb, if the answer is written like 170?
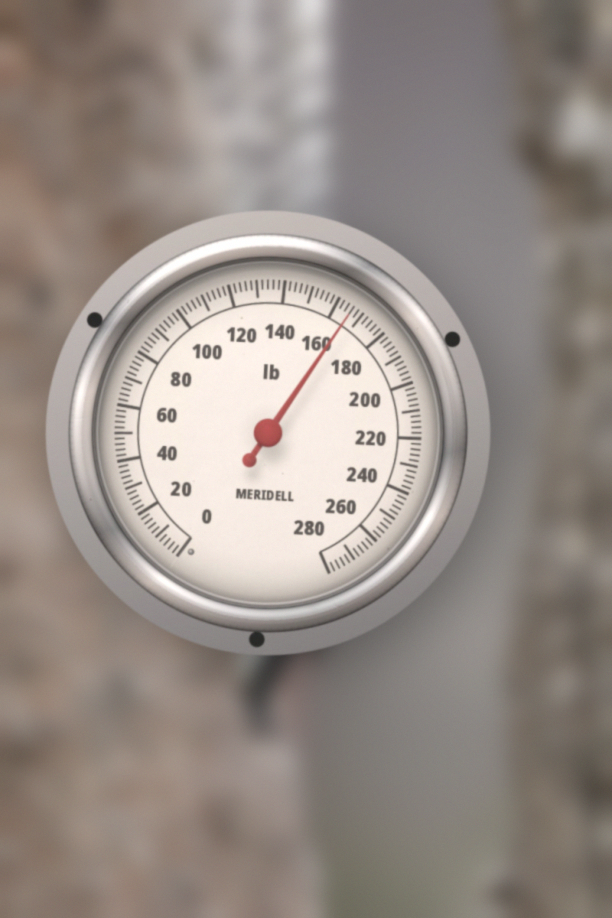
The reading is 166
